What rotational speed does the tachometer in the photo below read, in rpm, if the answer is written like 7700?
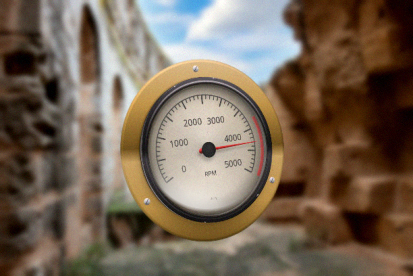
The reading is 4300
